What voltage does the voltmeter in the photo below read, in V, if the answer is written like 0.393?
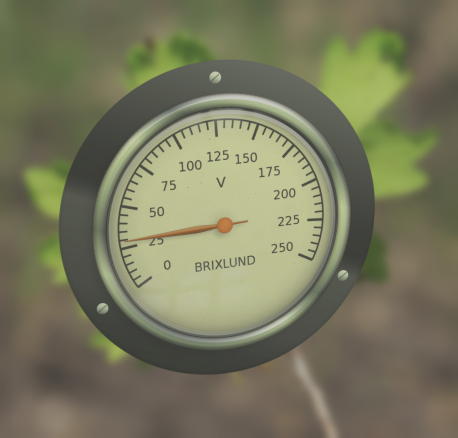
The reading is 30
